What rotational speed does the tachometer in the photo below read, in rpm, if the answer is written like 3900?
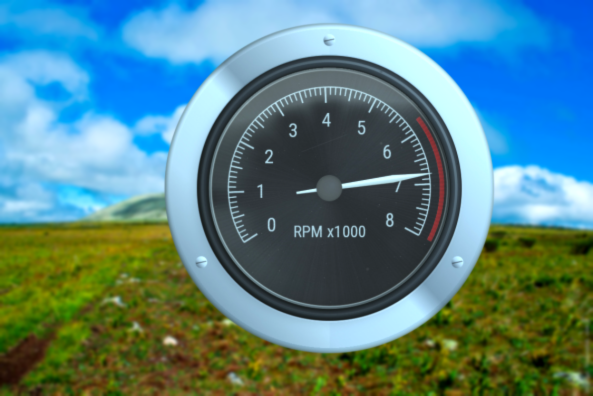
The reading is 6800
